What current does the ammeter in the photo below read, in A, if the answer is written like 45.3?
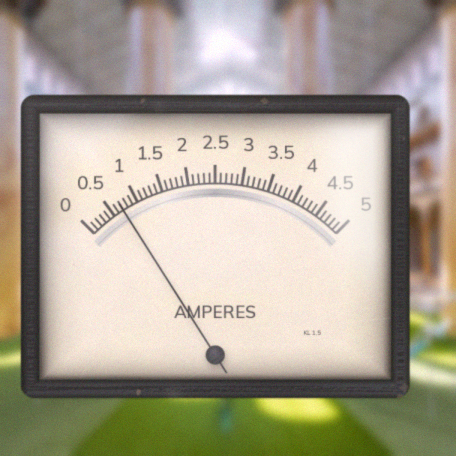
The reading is 0.7
